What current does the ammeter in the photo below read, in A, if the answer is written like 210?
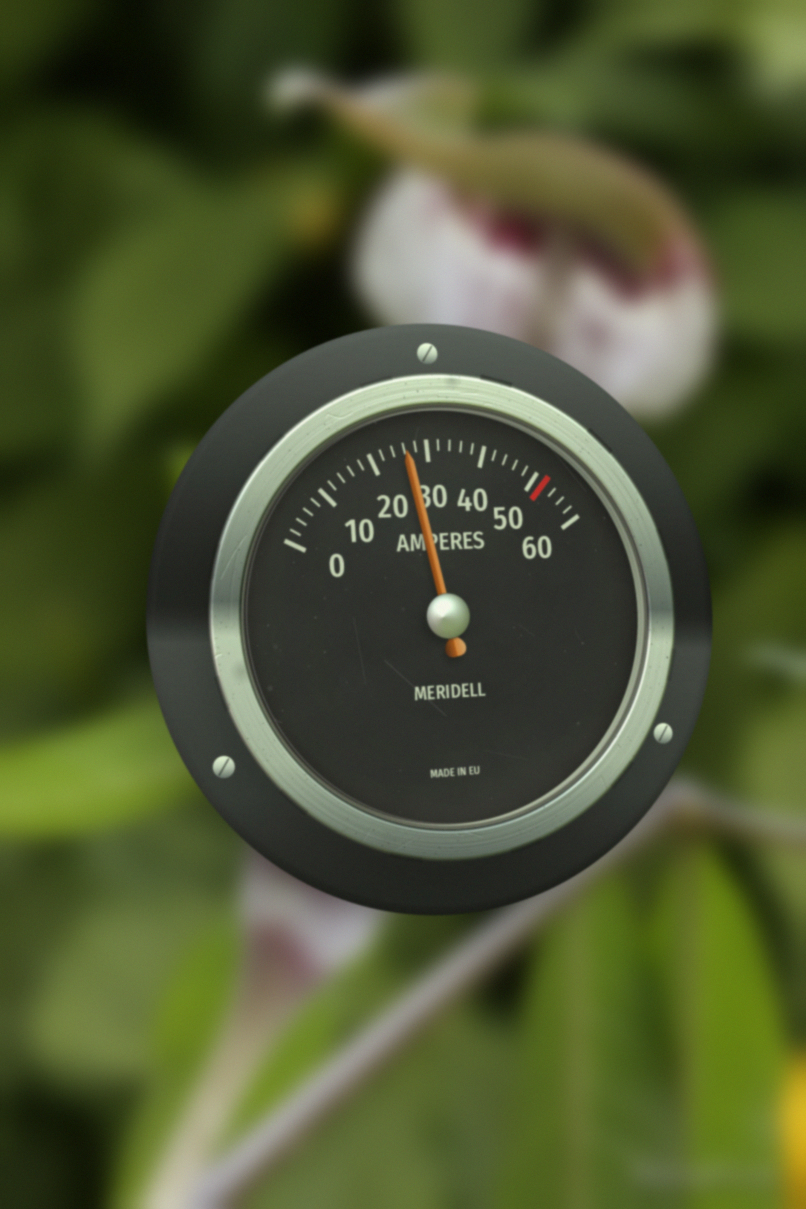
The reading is 26
